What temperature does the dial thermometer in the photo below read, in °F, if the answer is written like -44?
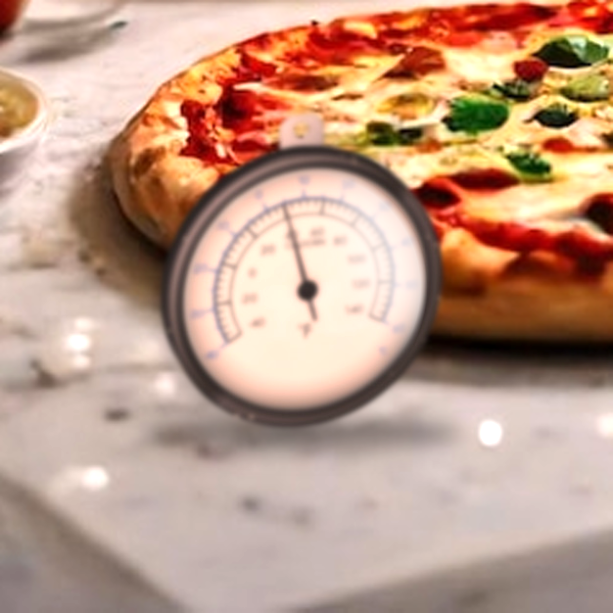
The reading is 40
